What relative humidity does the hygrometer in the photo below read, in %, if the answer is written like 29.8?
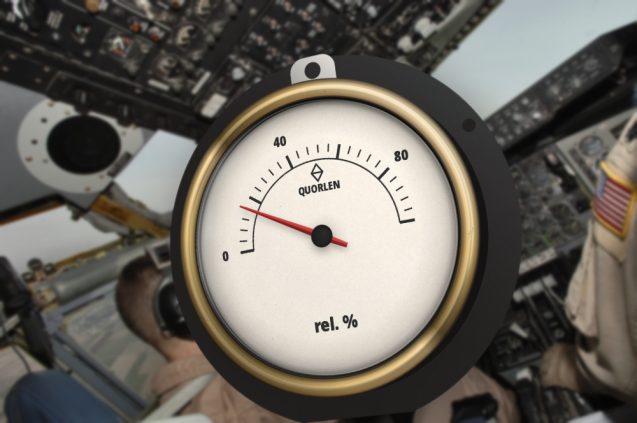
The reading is 16
